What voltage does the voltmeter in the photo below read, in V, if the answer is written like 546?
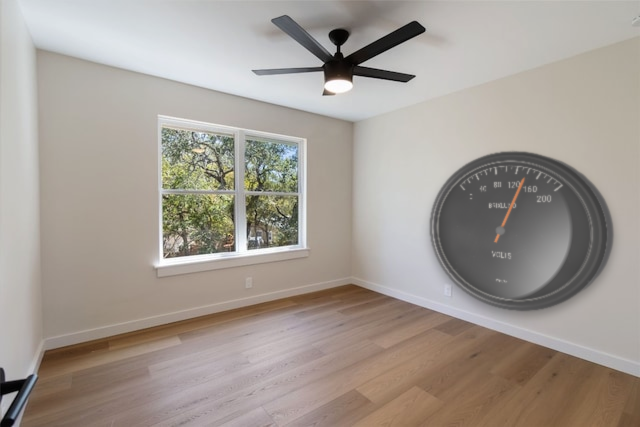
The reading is 140
